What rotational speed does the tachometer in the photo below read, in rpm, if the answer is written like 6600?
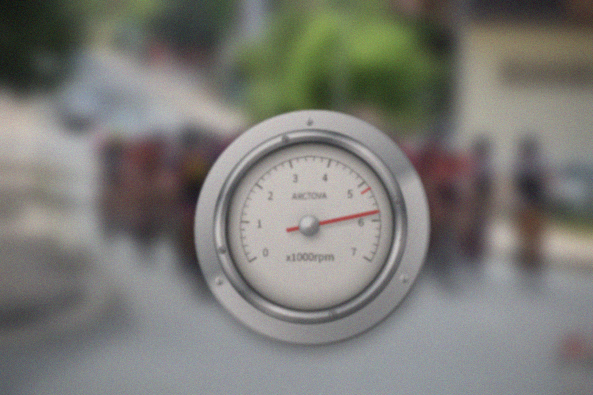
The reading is 5800
